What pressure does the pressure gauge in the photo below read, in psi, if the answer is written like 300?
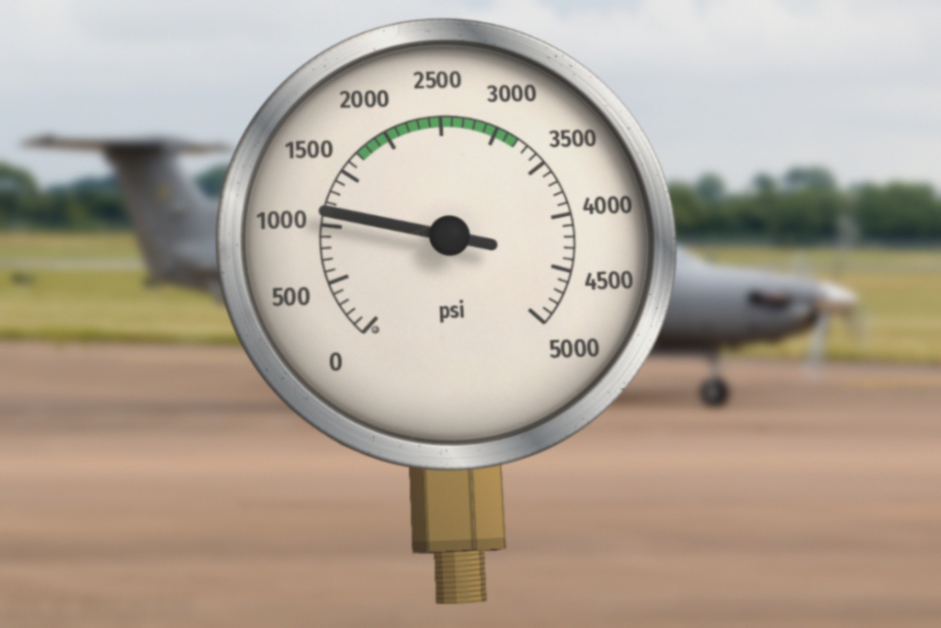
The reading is 1100
